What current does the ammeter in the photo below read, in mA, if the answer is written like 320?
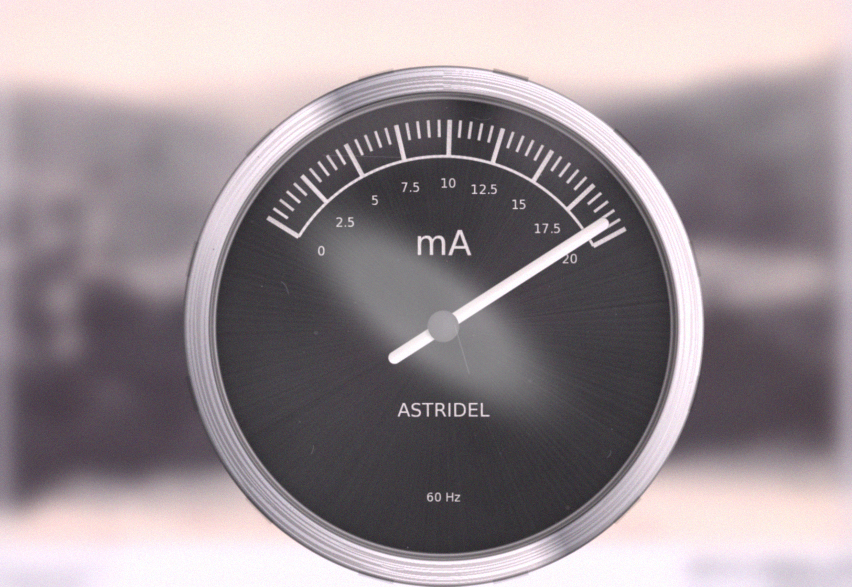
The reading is 19.25
